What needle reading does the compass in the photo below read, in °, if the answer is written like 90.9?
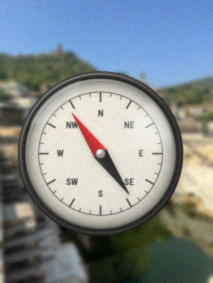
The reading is 325
